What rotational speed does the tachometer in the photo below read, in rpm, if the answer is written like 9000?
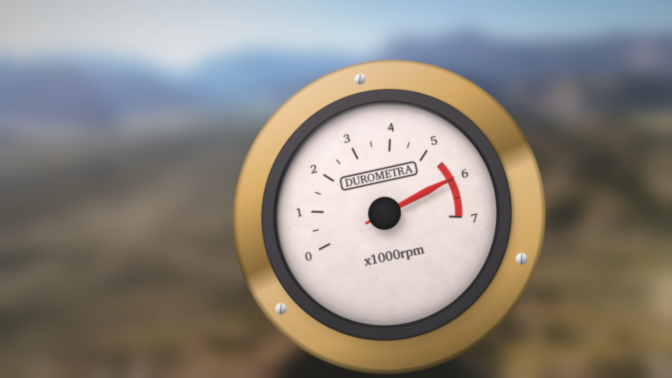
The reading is 6000
